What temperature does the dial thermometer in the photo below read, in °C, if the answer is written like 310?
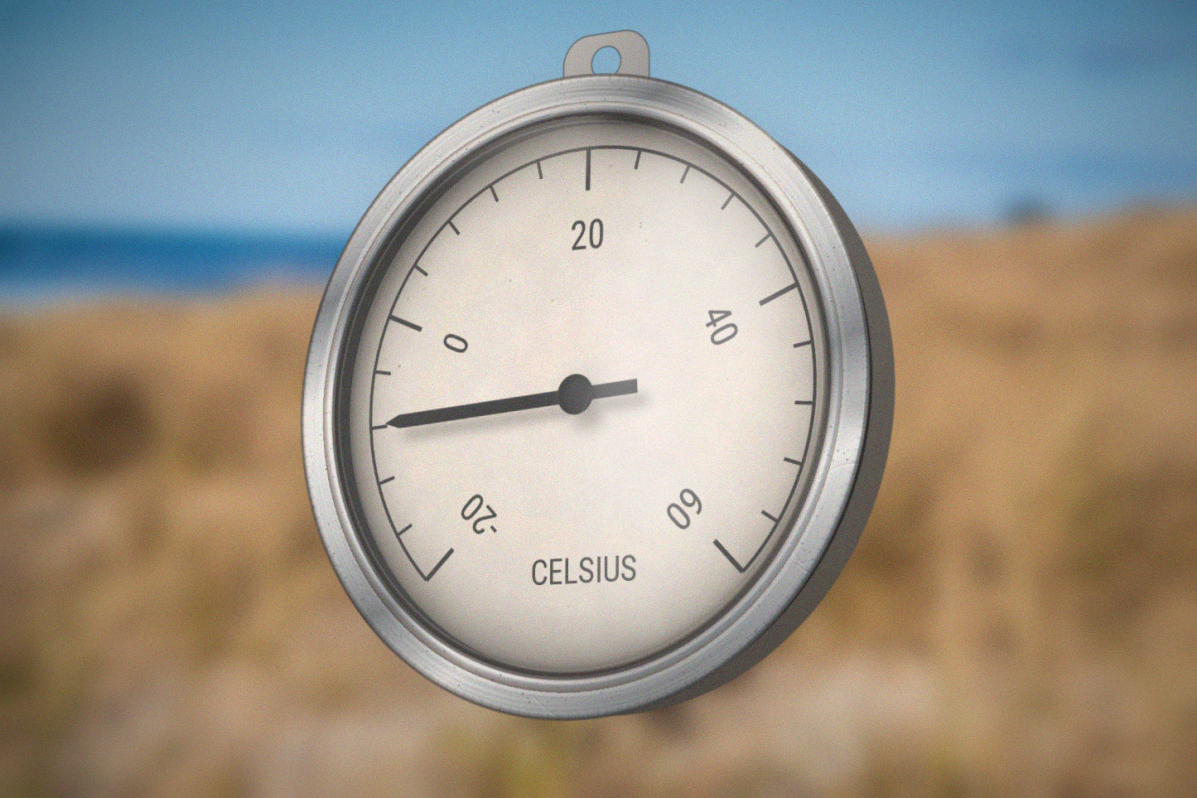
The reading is -8
